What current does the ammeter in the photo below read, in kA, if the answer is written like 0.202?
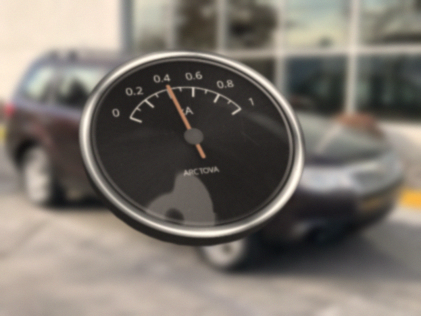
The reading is 0.4
